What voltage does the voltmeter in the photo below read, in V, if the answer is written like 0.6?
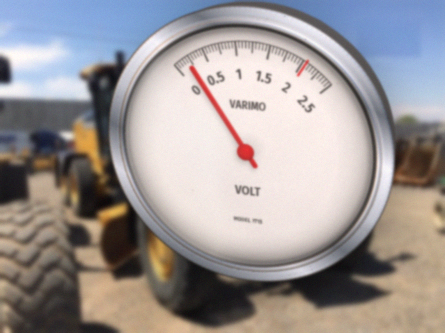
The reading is 0.25
